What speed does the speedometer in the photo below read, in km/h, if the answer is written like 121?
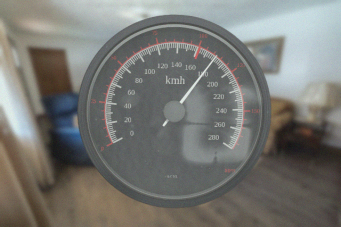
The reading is 180
